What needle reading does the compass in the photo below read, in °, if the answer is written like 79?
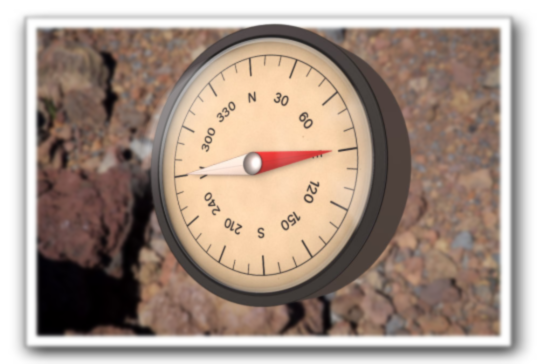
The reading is 90
